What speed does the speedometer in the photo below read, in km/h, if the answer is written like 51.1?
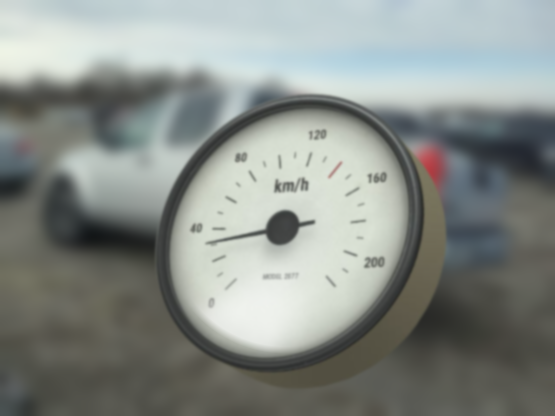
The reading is 30
